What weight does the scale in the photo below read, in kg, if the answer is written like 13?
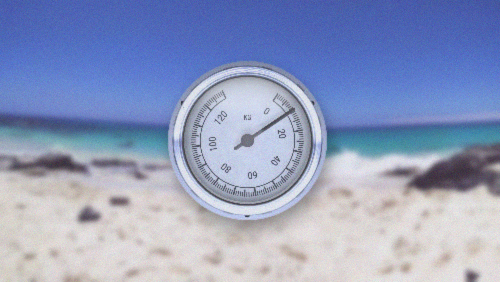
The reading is 10
